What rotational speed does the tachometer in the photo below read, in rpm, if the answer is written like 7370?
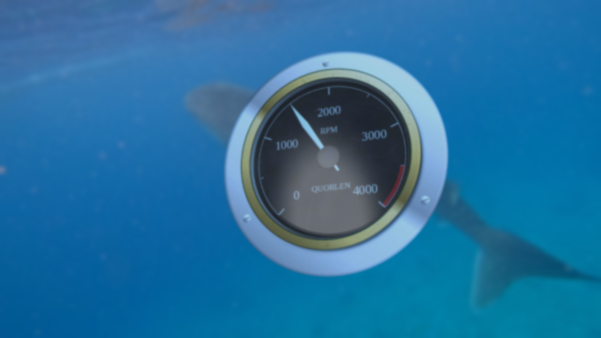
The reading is 1500
